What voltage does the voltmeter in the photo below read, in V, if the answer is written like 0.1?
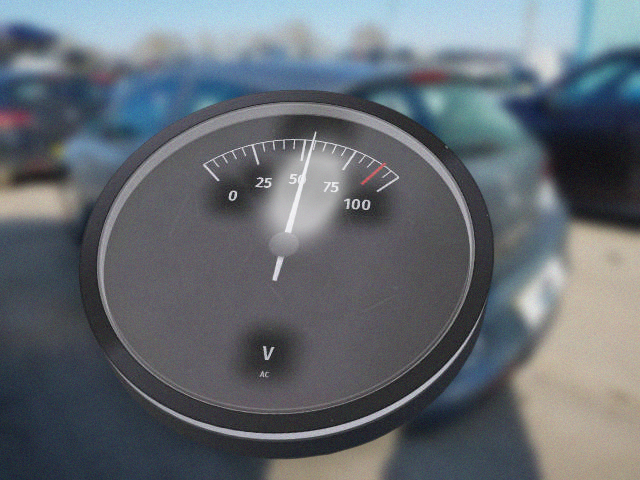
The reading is 55
